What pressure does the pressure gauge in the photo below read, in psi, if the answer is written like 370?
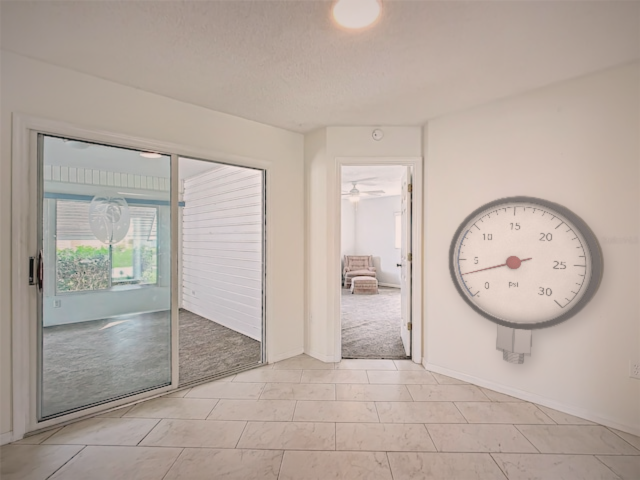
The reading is 3
